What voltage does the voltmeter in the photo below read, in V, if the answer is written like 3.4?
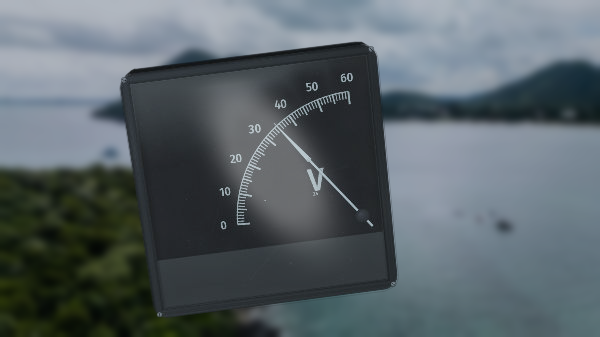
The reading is 35
